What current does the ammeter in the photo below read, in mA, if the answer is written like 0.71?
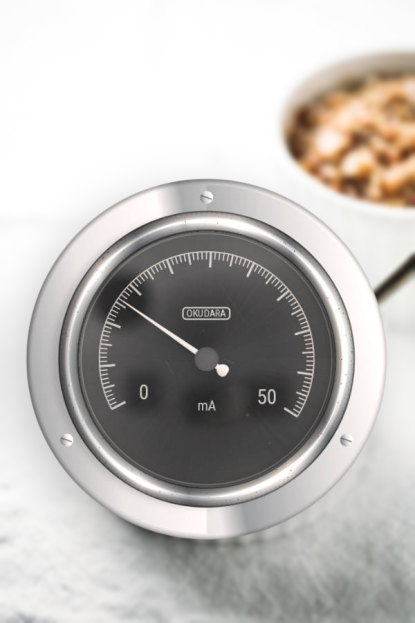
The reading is 13
